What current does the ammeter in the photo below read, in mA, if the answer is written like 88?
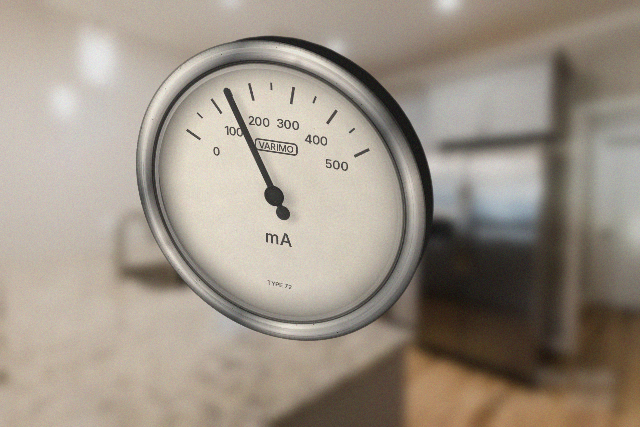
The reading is 150
